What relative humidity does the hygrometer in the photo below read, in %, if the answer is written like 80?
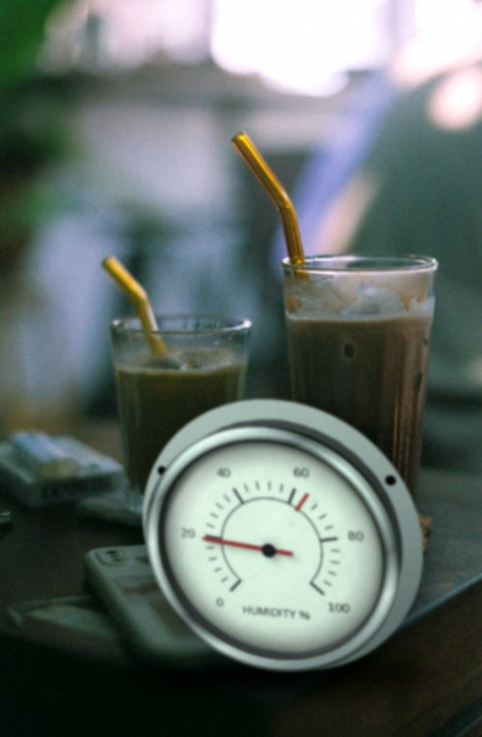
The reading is 20
